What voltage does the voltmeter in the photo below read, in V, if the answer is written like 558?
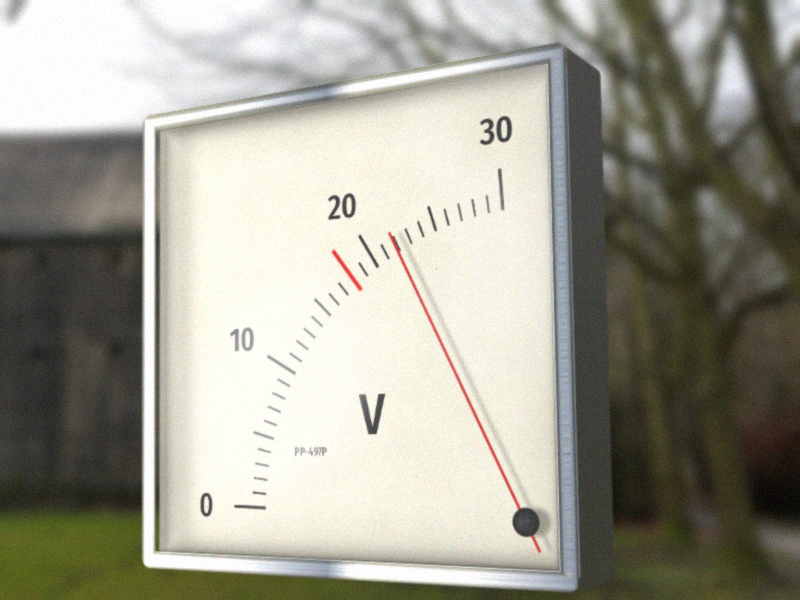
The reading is 22
